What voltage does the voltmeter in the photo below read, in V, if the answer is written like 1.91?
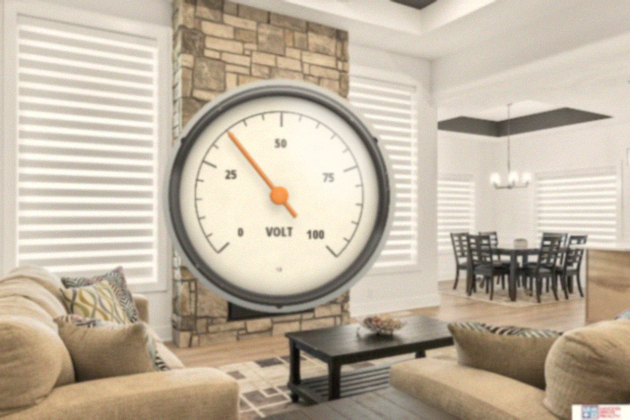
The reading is 35
